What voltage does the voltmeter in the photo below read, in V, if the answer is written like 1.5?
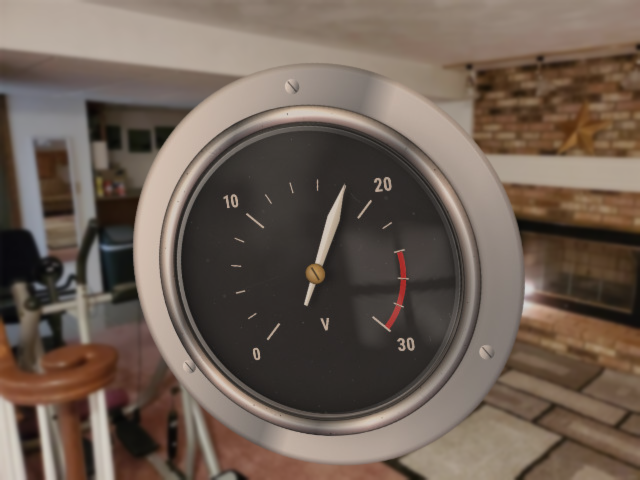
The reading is 18
